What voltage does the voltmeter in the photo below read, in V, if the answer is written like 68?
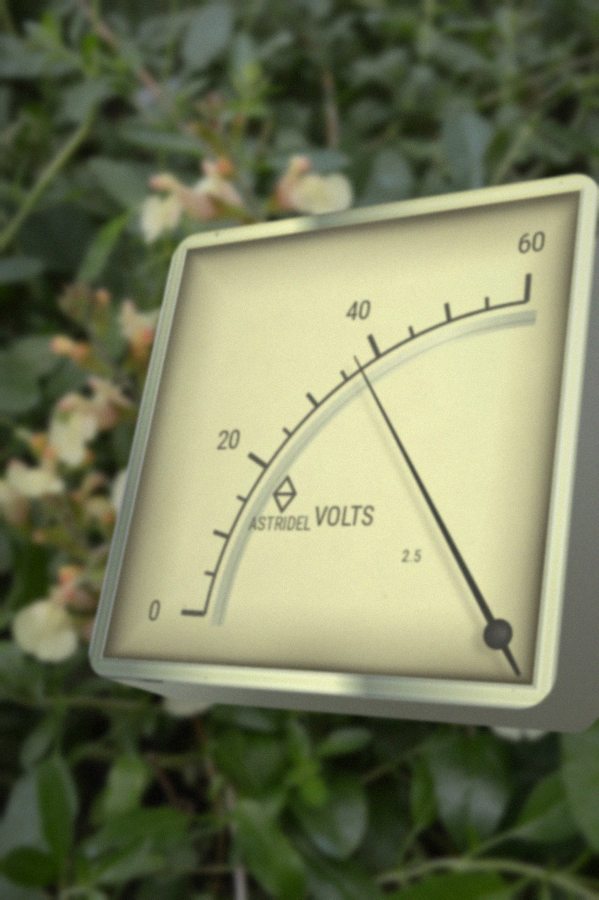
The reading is 37.5
